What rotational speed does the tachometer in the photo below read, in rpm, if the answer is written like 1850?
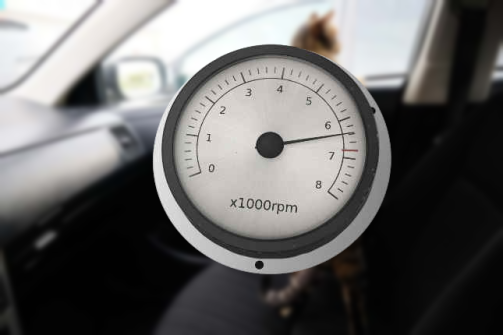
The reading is 6400
